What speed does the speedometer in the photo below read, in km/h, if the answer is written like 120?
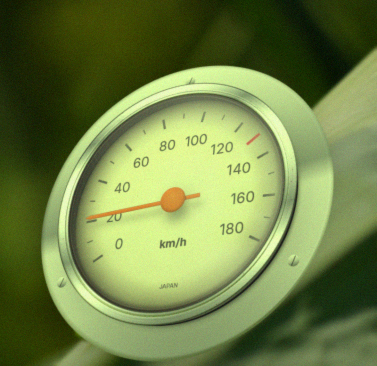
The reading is 20
